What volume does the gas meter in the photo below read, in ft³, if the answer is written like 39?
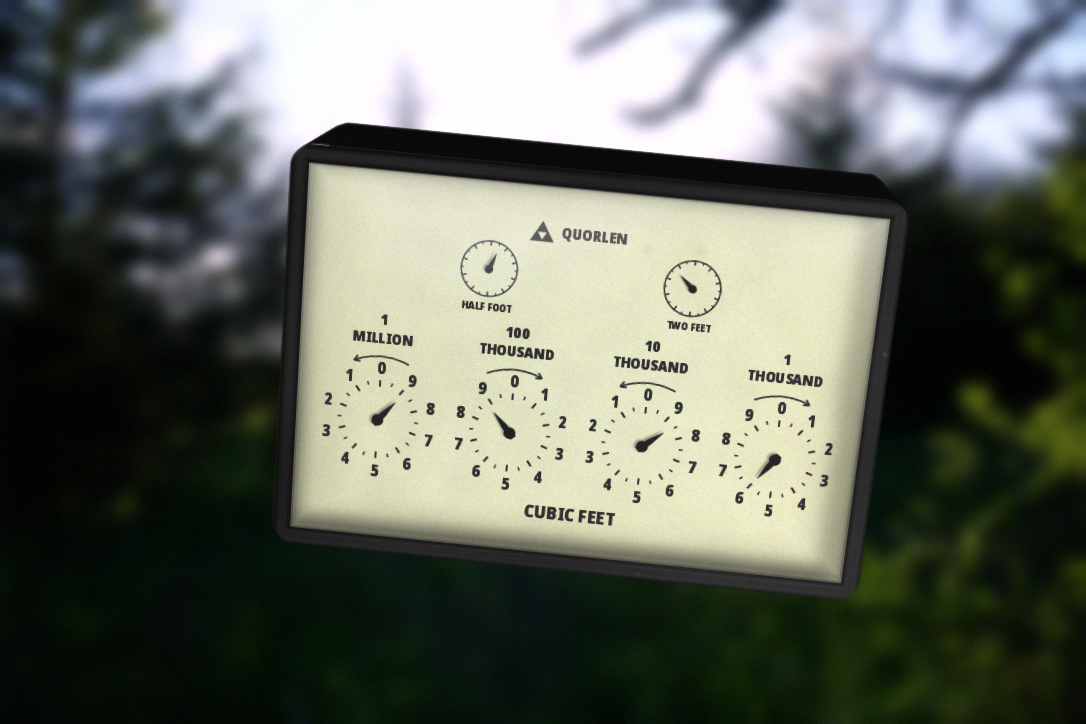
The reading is 888600
